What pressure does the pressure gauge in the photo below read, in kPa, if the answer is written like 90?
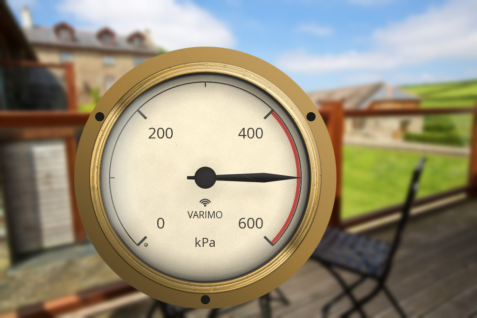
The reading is 500
